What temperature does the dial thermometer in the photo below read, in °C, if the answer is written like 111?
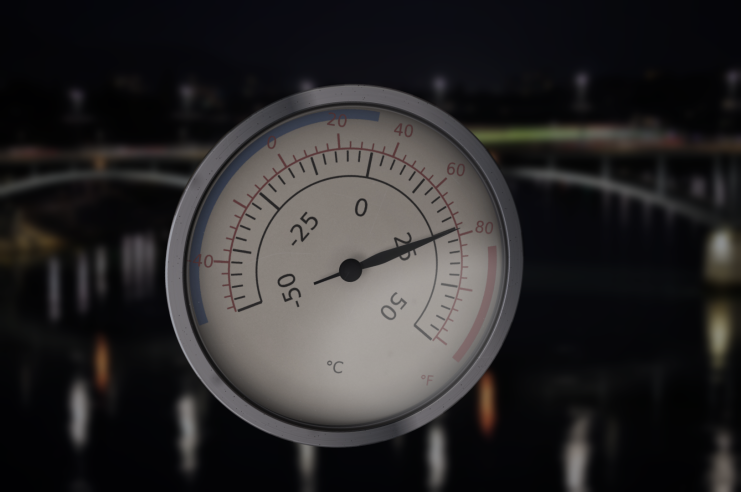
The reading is 25
